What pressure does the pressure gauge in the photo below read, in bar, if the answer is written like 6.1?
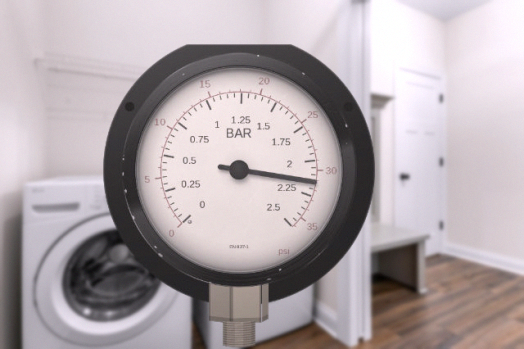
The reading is 2.15
